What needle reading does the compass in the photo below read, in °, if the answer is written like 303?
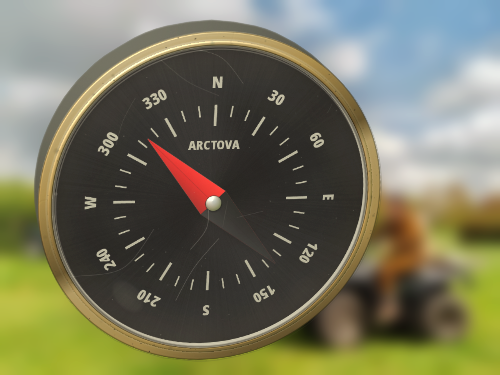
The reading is 315
